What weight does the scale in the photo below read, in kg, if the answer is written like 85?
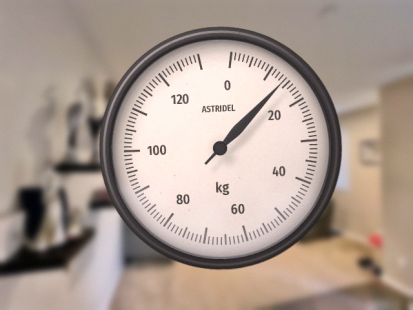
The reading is 14
